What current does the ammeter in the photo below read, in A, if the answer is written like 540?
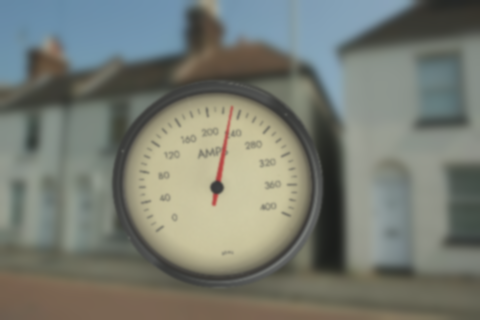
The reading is 230
